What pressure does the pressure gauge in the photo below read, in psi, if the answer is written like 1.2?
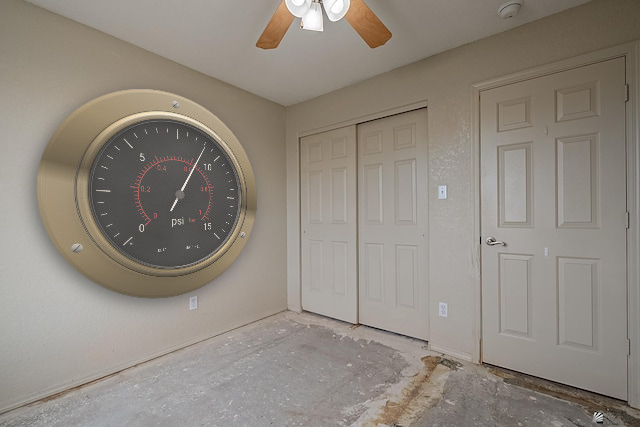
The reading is 9
